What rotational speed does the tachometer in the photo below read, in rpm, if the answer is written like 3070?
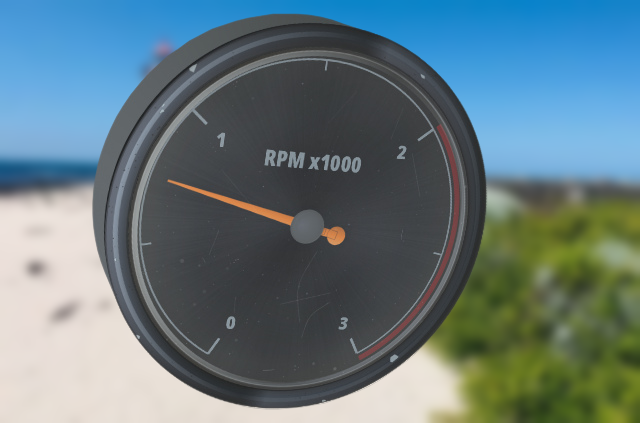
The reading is 750
